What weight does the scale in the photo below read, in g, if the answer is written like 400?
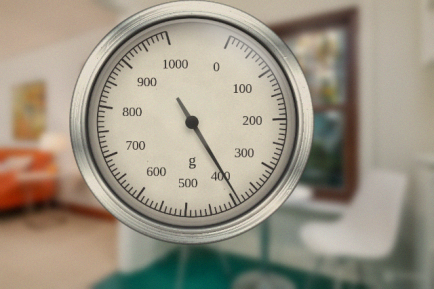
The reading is 390
